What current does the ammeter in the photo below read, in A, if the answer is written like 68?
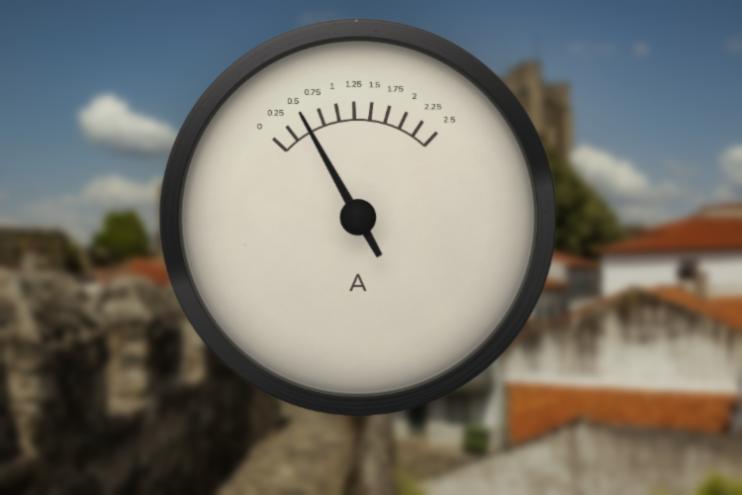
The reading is 0.5
